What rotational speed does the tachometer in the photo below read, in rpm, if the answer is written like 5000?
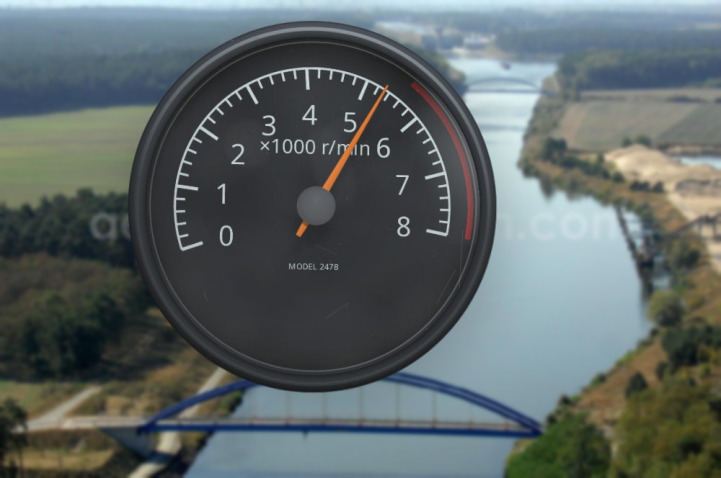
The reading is 5300
